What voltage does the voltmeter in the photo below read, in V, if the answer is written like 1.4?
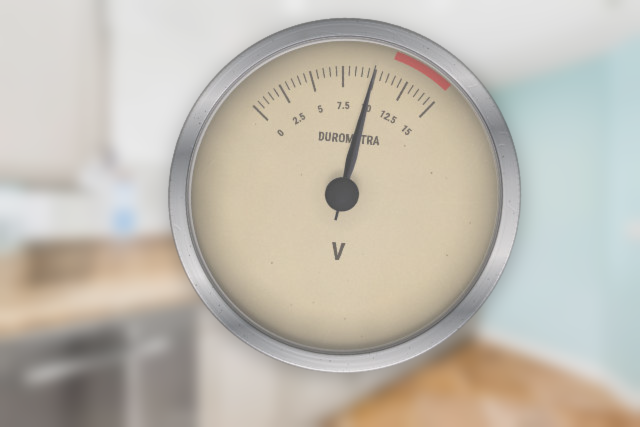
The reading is 10
